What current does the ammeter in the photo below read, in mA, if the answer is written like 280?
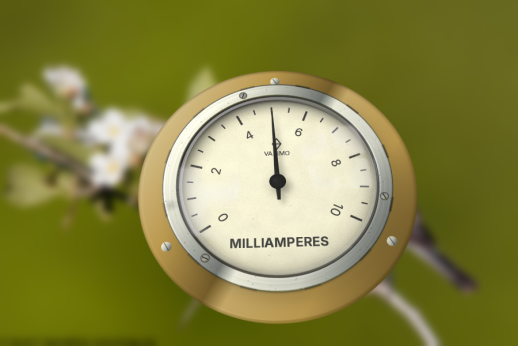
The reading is 5
